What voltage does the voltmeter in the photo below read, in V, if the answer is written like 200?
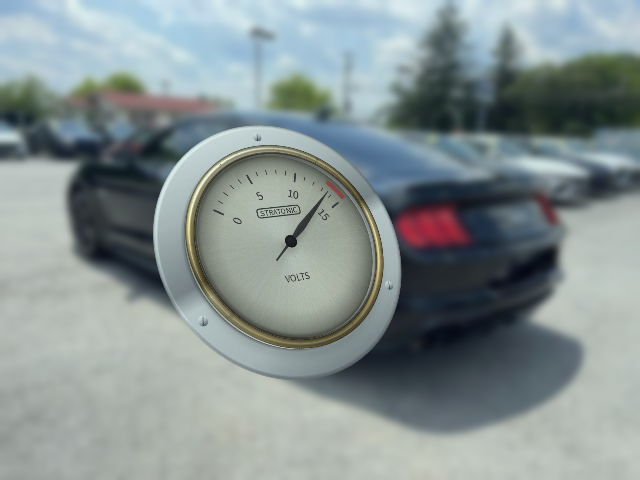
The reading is 13.5
